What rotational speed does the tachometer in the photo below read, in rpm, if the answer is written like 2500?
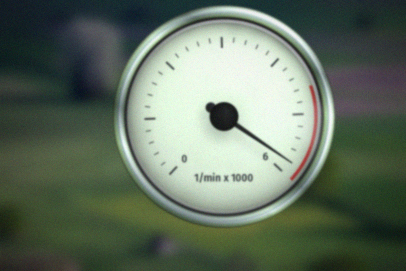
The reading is 5800
